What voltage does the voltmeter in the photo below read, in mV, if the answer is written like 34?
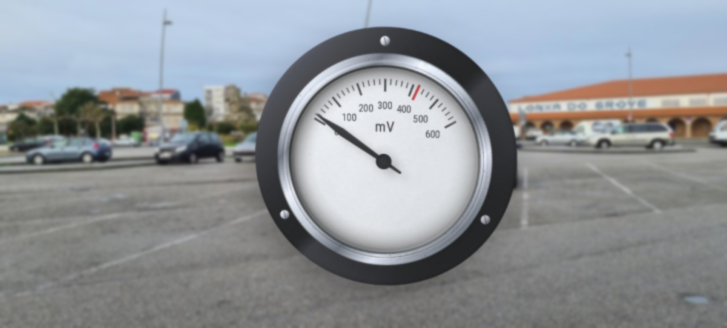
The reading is 20
